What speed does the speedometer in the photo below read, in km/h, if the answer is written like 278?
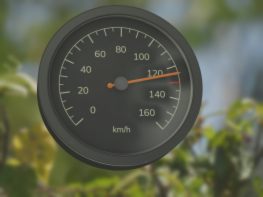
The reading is 125
